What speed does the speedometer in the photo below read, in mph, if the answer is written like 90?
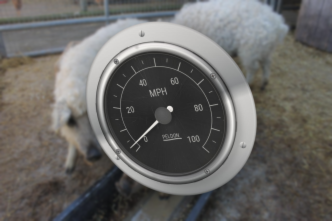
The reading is 2.5
